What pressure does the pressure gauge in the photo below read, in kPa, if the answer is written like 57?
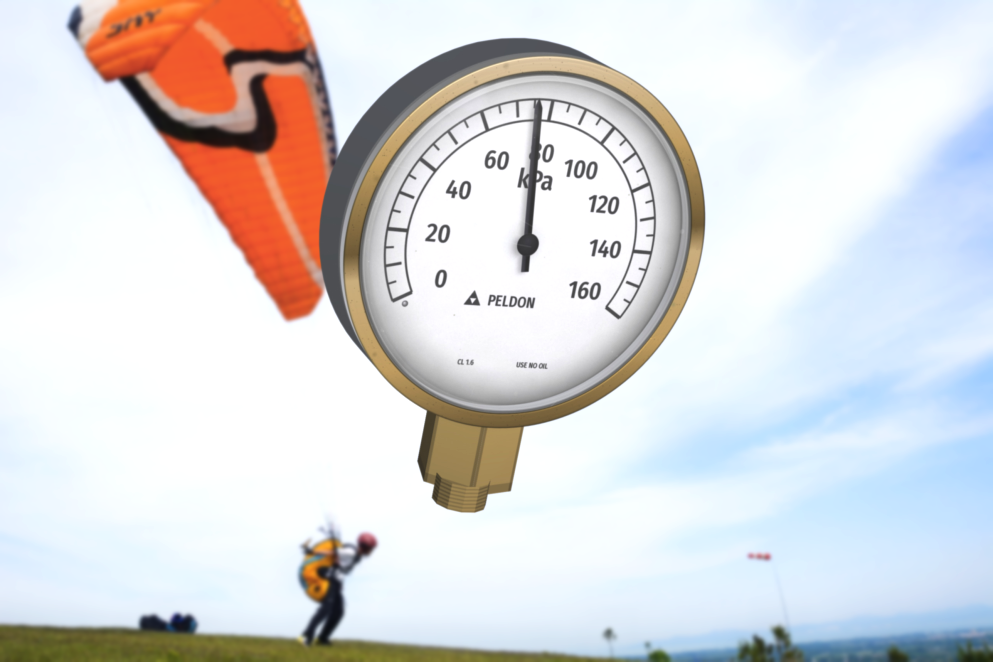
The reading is 75
